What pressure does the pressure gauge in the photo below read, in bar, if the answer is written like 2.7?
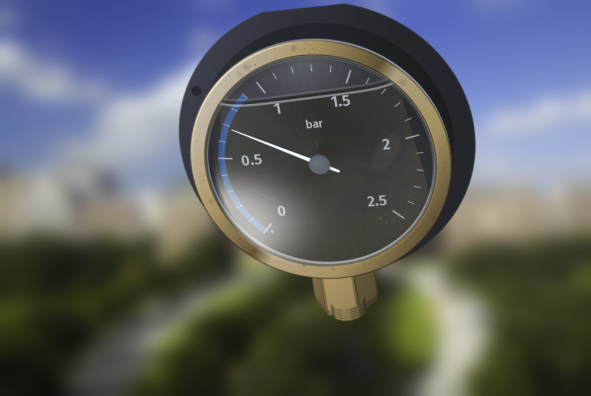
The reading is 0.7
